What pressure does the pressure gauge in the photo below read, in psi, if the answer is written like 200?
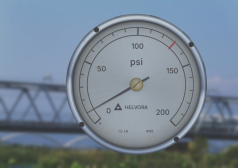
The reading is 10
